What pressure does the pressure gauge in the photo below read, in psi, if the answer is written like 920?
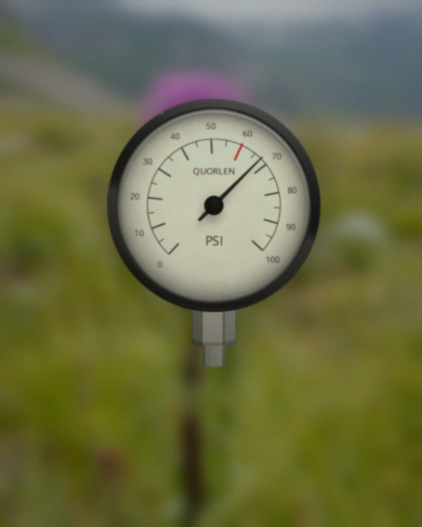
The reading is 67.5
